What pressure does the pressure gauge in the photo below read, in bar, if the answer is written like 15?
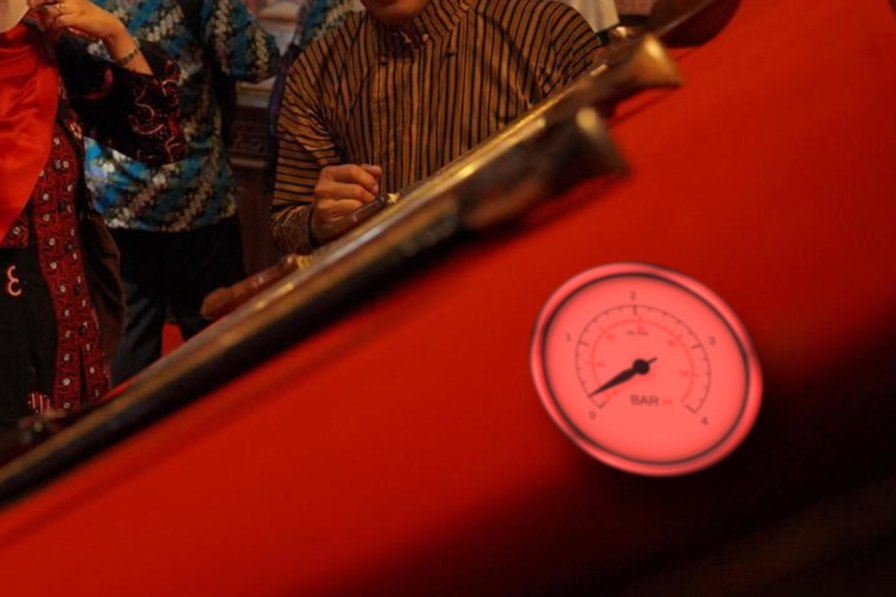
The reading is 0.2
